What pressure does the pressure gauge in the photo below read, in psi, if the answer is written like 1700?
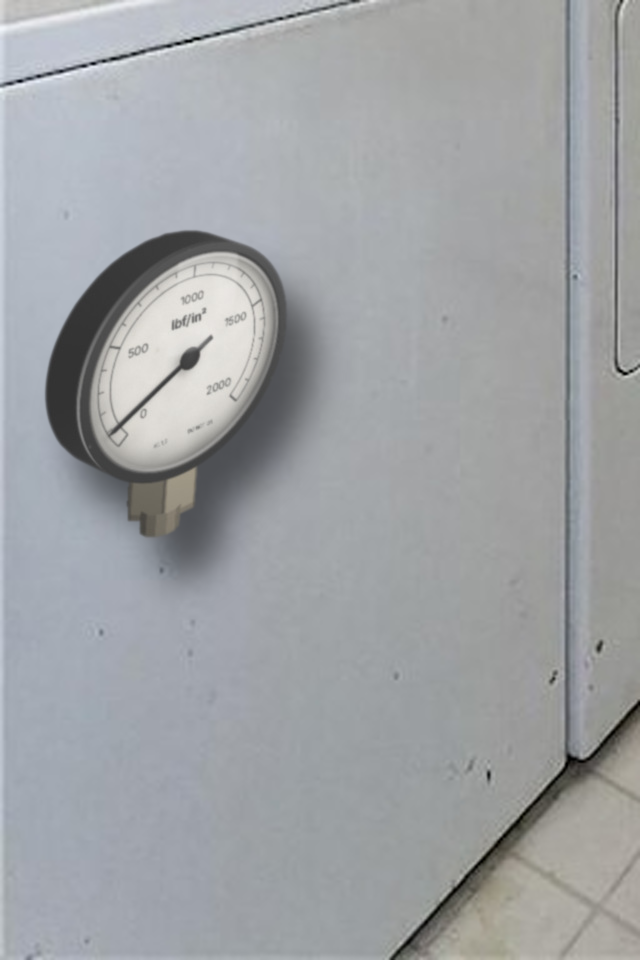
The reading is 100
